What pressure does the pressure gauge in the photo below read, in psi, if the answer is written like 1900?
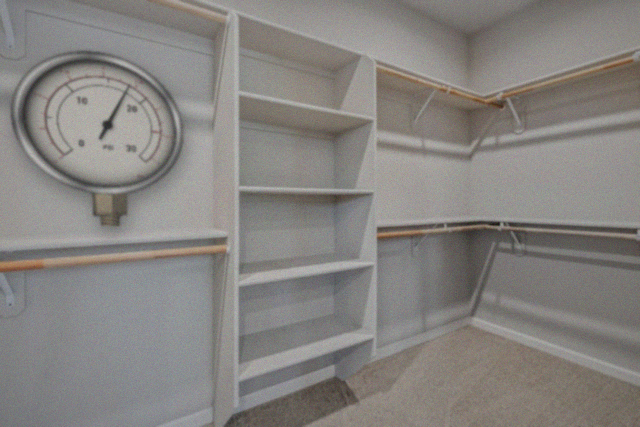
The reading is 17.5
